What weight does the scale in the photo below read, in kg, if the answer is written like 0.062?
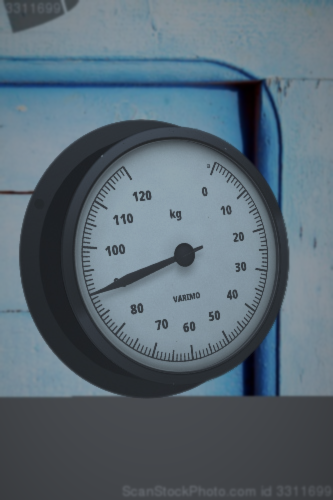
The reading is 90
